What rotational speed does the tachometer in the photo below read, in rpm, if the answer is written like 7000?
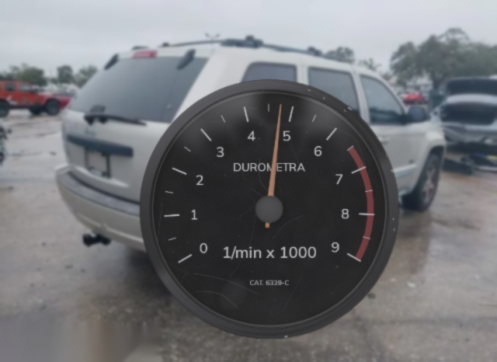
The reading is 4750
